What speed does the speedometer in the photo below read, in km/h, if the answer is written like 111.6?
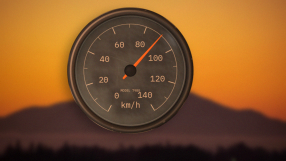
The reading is 90
